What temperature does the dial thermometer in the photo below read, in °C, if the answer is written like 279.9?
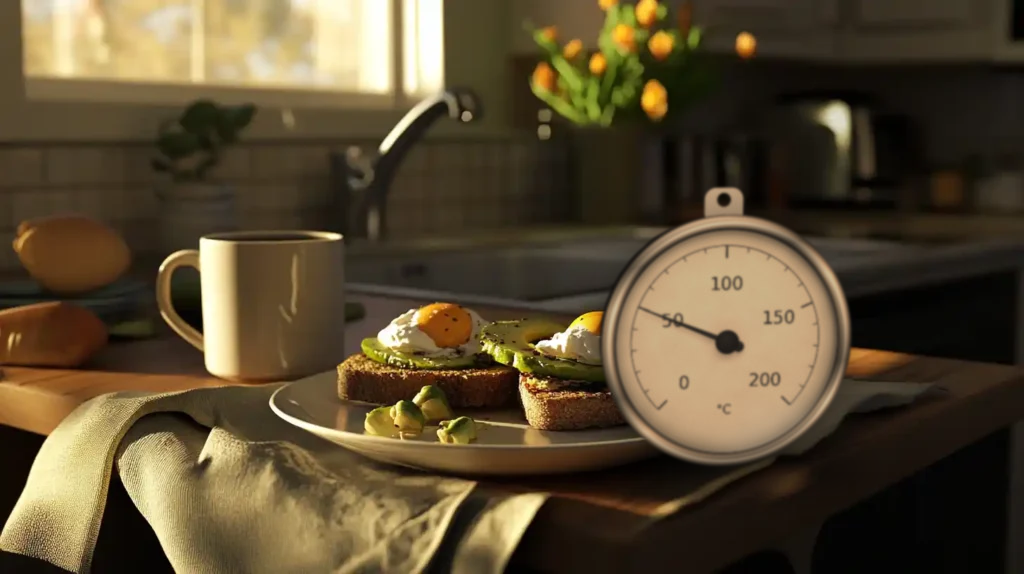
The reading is 50
